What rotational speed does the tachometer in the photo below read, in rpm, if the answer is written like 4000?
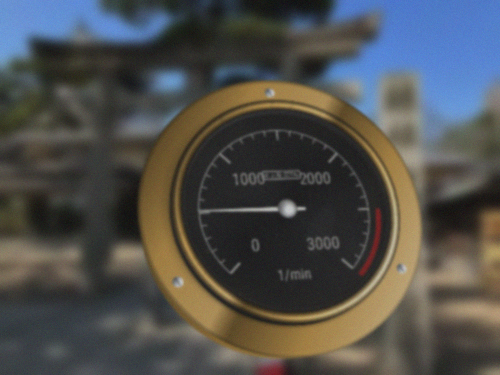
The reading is 500
